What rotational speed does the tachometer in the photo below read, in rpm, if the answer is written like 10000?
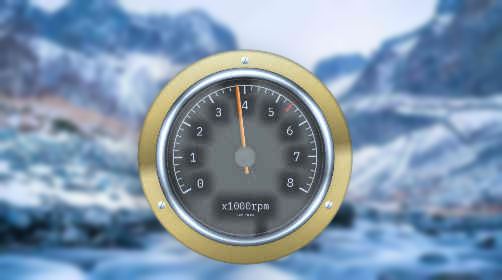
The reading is 3800
